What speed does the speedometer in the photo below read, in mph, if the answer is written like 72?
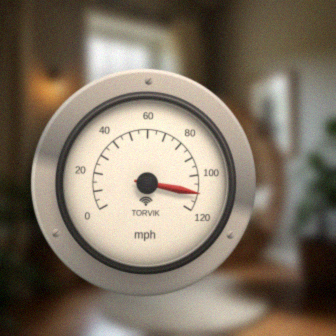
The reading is 110
